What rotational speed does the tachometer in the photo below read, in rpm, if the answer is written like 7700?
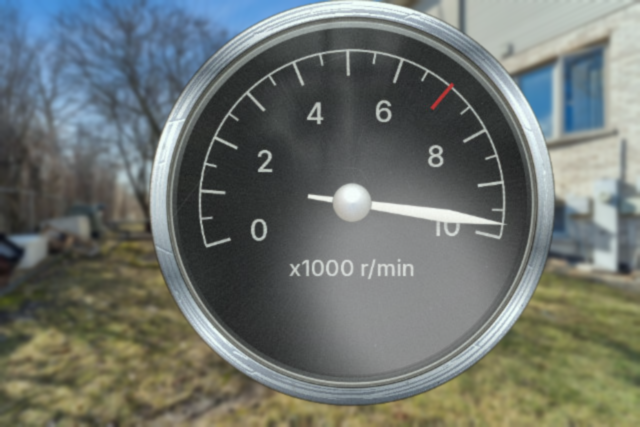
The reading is 9750
